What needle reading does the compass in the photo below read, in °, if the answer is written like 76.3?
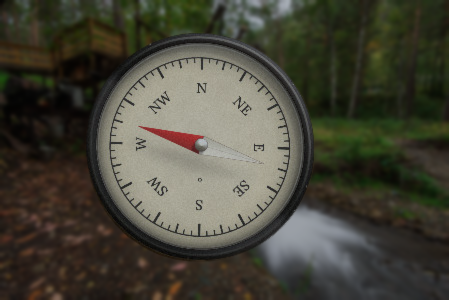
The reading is 285
